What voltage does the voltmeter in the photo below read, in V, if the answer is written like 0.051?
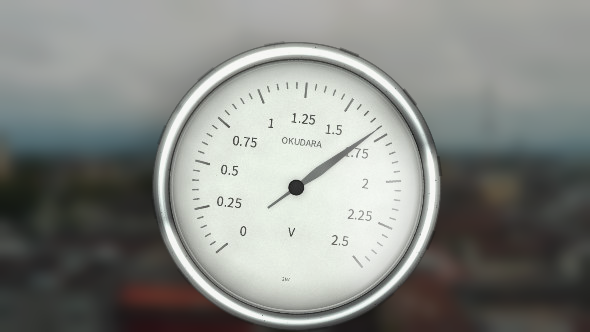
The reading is 1.7
